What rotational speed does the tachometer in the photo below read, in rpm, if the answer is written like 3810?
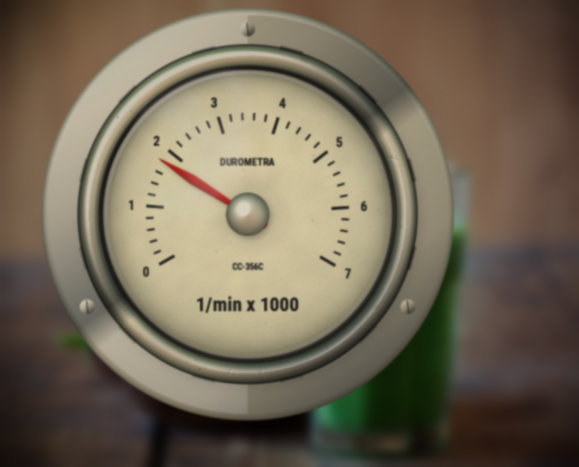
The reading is 1800
